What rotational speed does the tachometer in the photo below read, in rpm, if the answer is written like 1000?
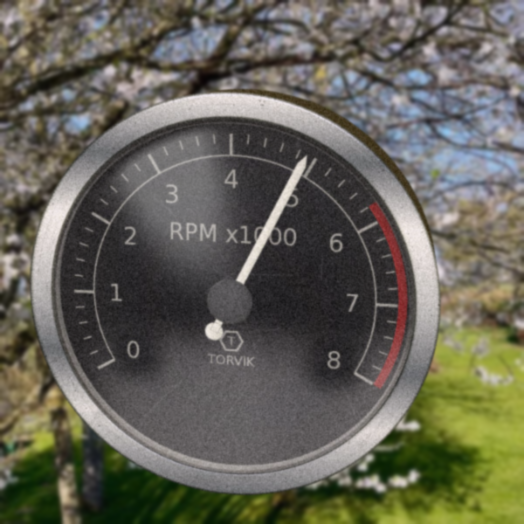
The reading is 4900
